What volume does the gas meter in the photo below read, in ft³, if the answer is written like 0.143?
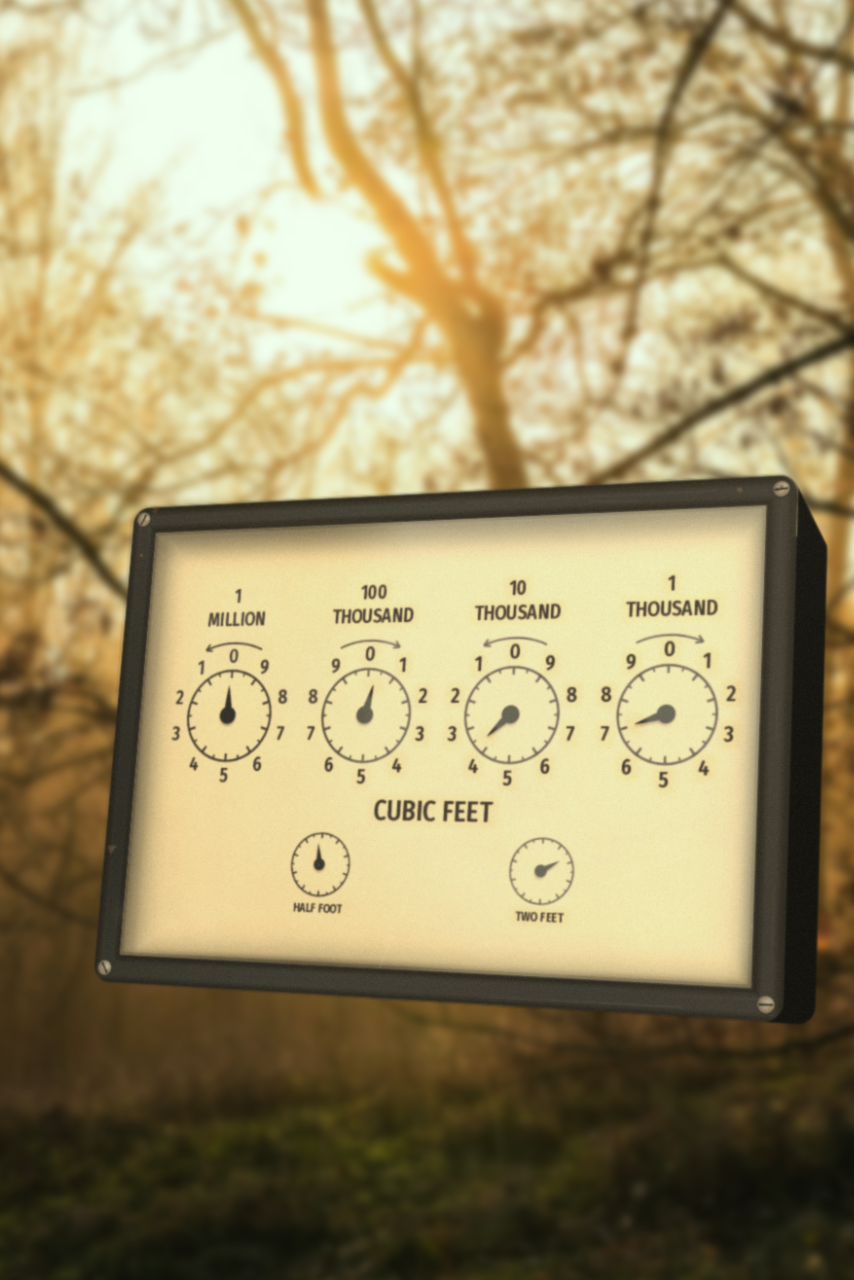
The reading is 3700
